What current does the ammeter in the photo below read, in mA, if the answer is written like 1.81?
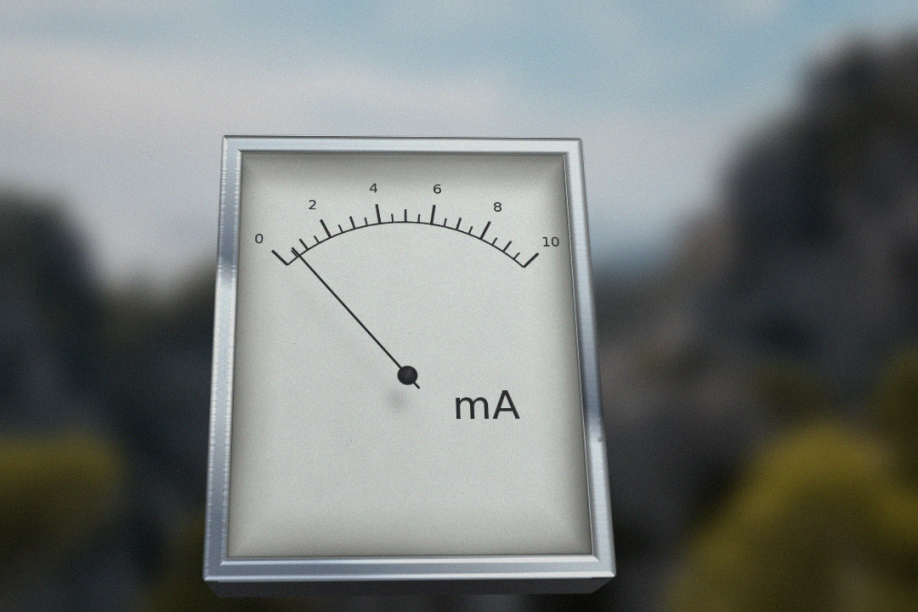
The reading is 0.5
